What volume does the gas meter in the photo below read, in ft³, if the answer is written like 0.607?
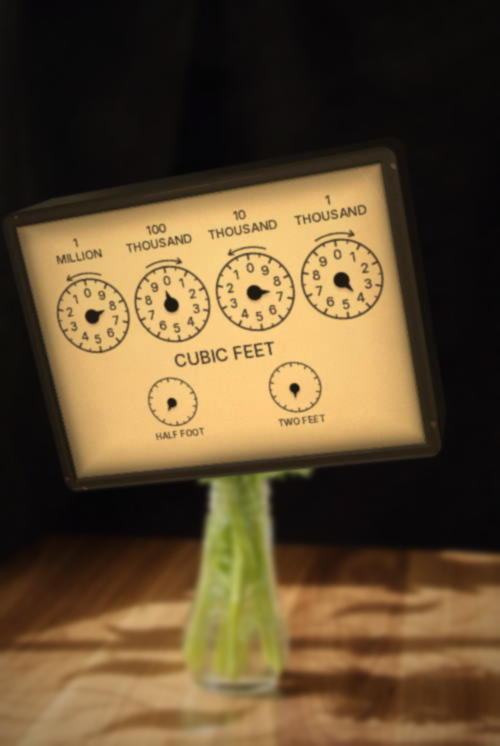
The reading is 797400
